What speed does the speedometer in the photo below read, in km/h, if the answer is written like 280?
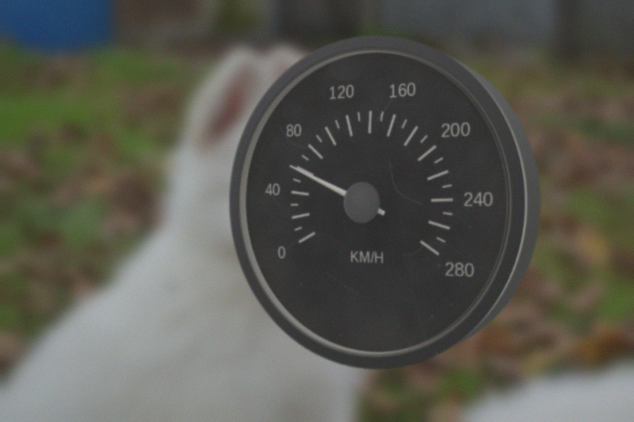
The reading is 60
